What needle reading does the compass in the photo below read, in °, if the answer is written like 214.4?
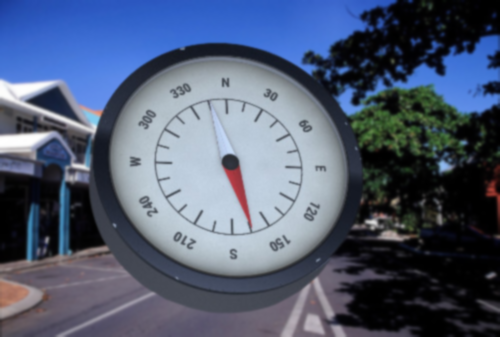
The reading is 165
